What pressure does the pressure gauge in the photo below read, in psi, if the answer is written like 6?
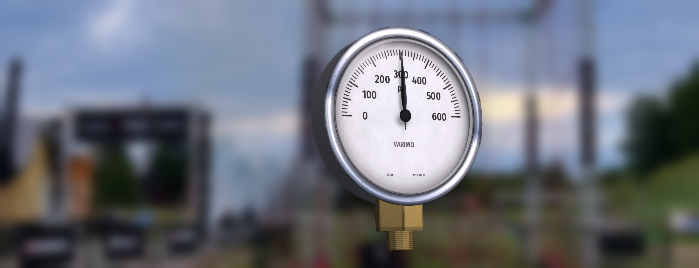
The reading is 300
